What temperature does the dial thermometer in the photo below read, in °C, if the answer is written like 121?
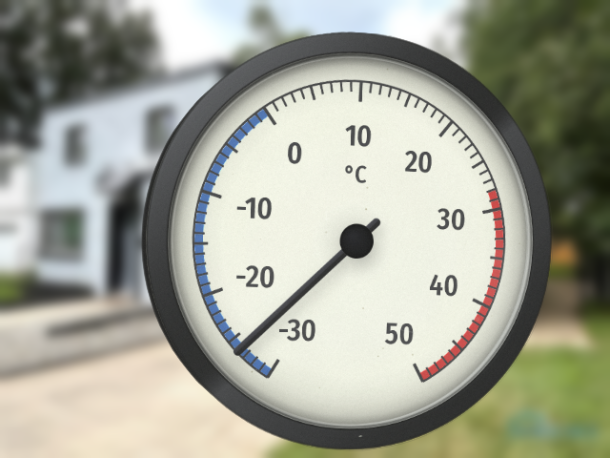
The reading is -26
